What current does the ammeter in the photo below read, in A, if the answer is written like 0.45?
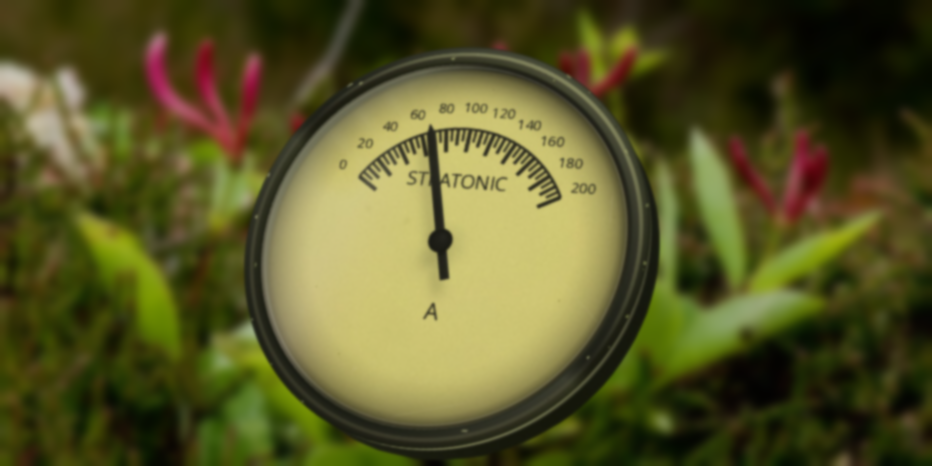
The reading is 70
